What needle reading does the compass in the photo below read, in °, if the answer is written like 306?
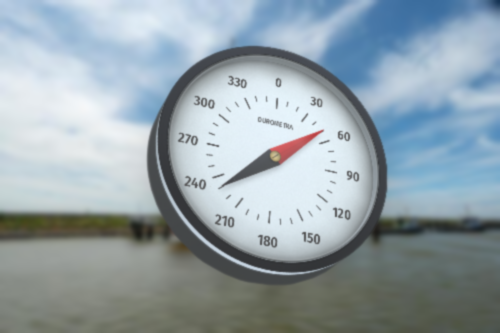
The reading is 50
